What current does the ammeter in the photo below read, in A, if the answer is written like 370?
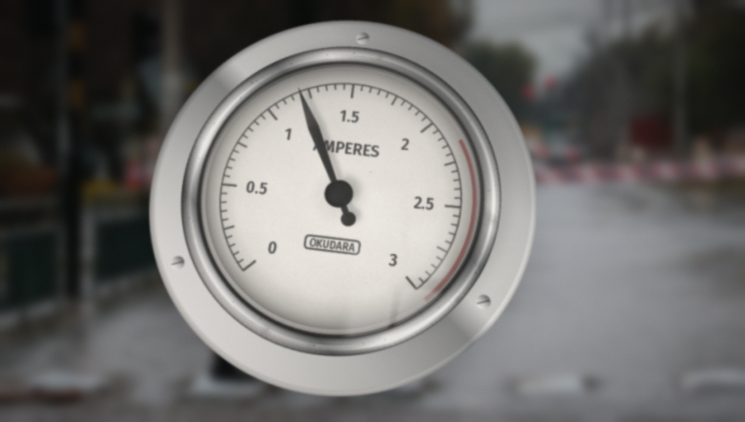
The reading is 1.2
